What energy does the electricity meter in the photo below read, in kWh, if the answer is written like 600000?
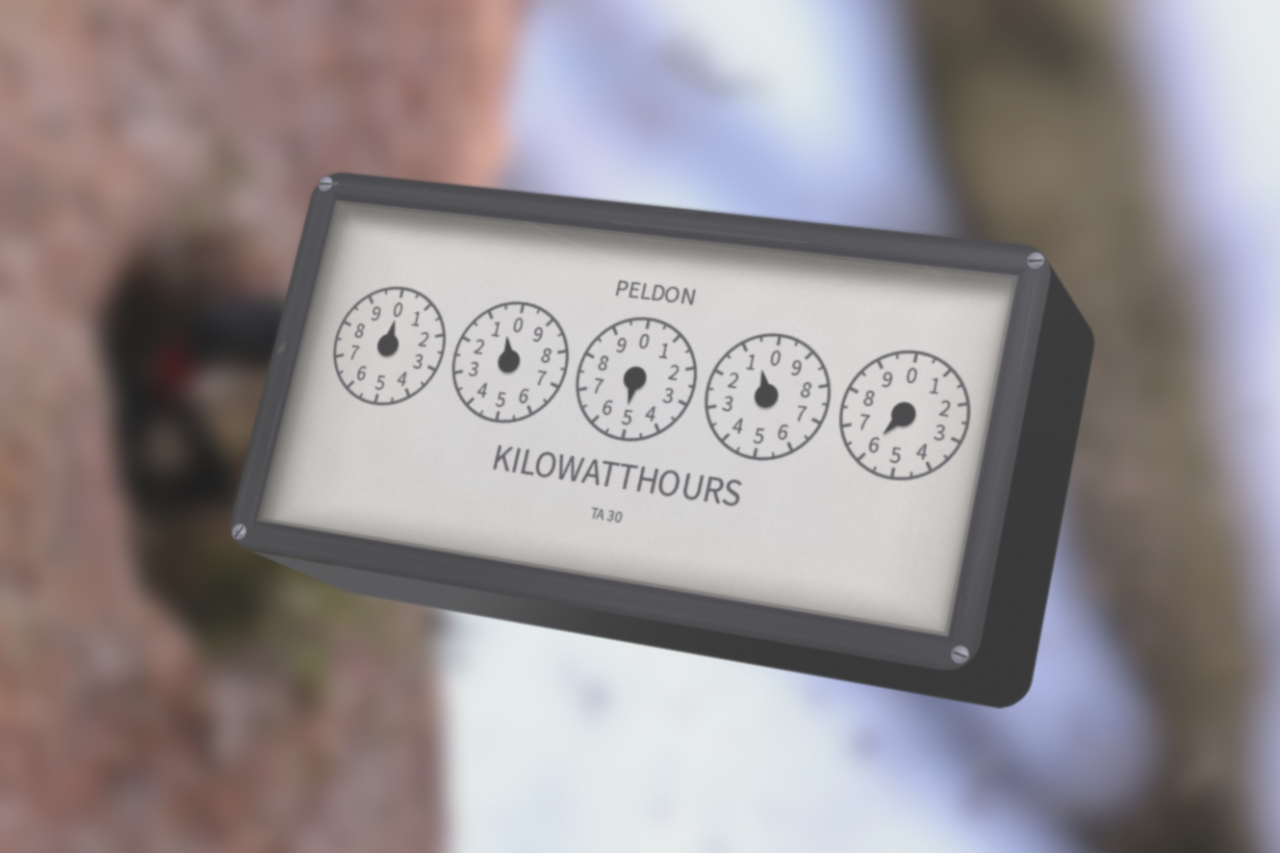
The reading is 506
